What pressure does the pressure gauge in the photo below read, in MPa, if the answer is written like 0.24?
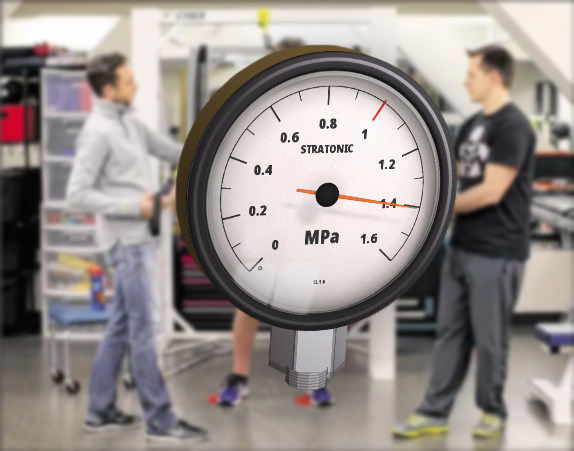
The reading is 1.4
